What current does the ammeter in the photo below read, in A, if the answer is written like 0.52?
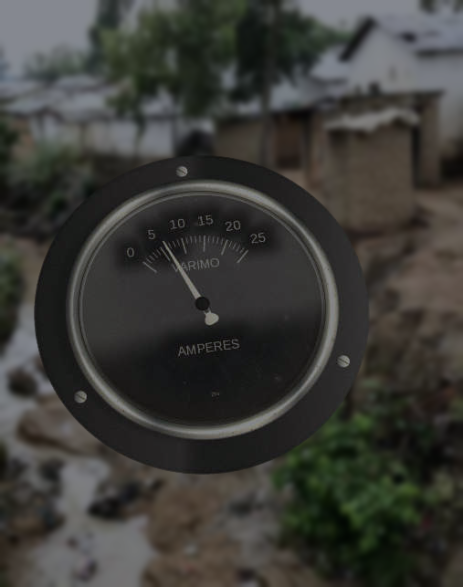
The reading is 6
